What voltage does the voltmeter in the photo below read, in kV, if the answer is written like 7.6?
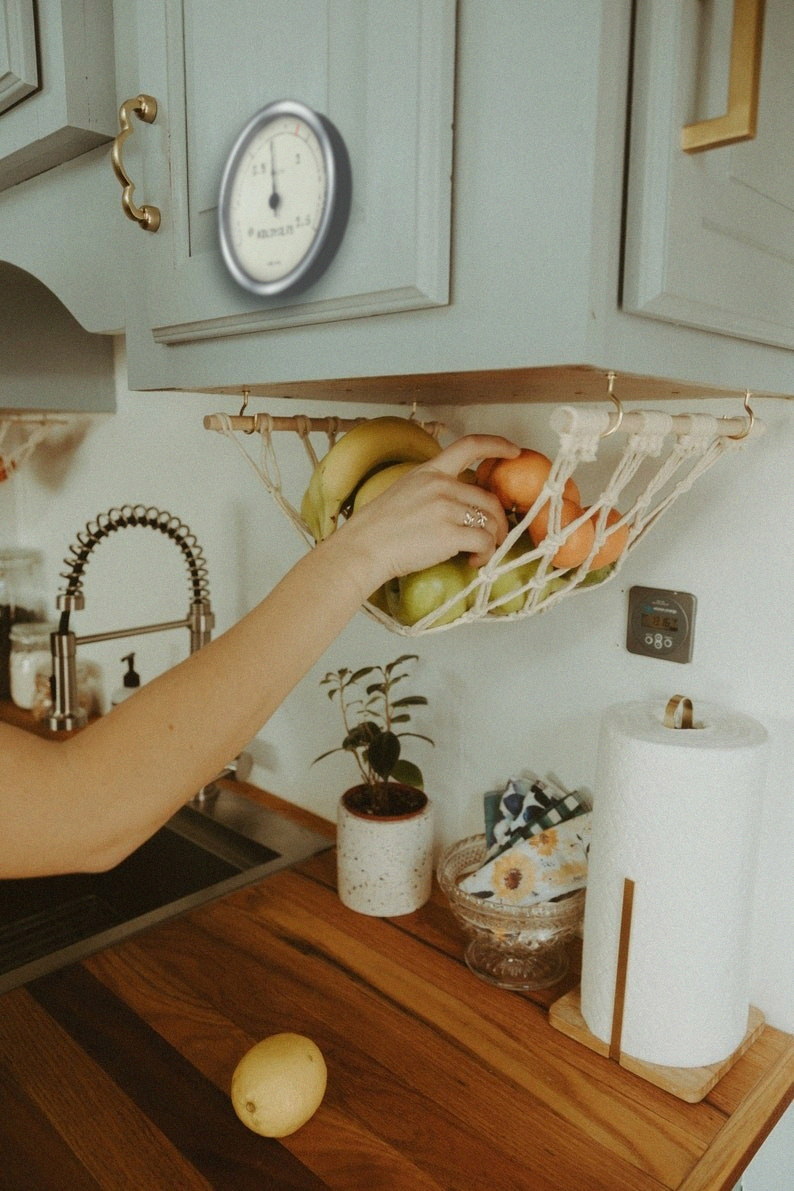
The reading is 0.7
